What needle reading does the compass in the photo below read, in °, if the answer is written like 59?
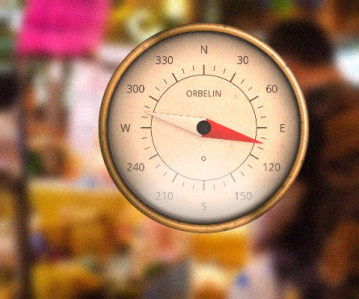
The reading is 105
